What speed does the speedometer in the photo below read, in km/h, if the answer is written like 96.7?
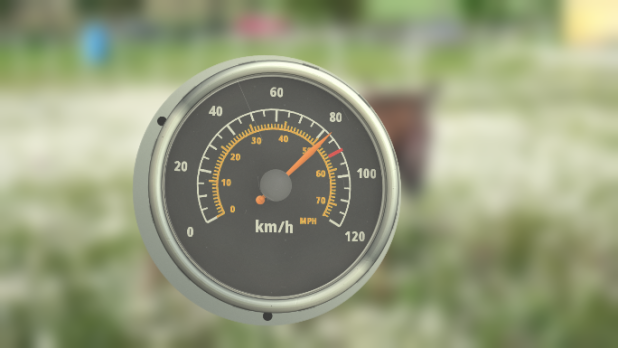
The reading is 82.5
